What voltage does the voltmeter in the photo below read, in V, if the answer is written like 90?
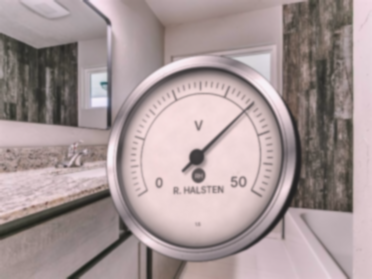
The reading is 35
